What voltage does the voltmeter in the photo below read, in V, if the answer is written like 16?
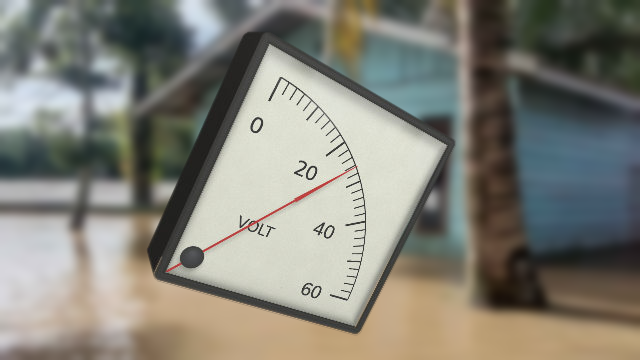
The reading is 26
